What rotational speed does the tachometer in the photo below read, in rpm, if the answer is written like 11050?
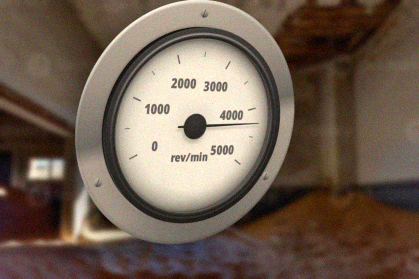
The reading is 4250
